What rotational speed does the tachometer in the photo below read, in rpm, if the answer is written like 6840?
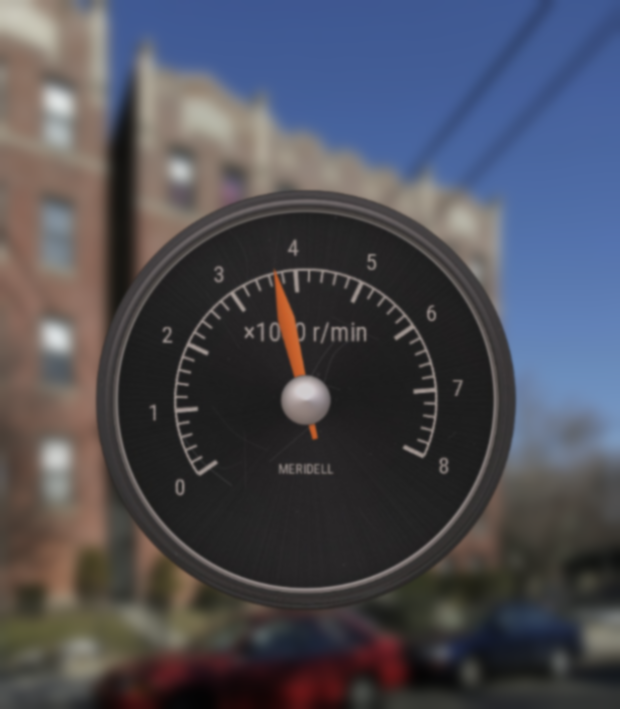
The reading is 3700
